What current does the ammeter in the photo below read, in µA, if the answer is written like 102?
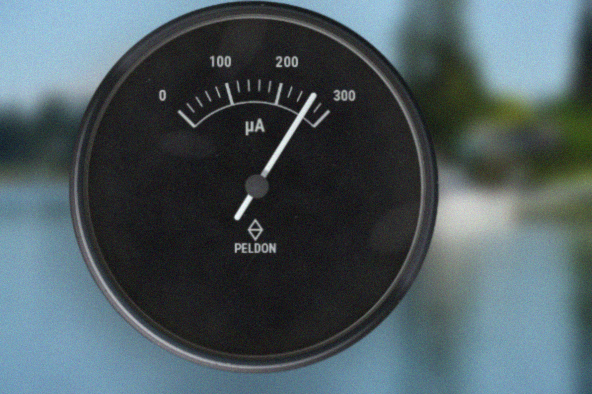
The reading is 260
